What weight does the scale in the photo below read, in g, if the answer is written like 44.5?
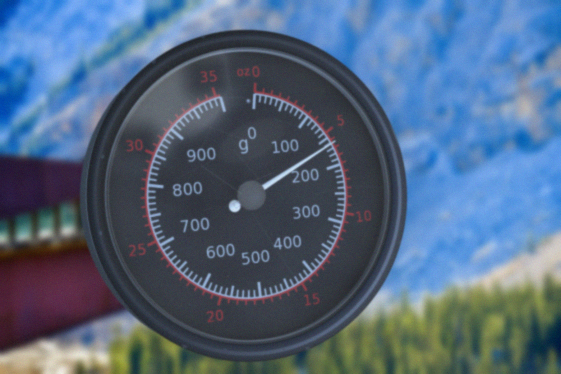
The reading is 160
